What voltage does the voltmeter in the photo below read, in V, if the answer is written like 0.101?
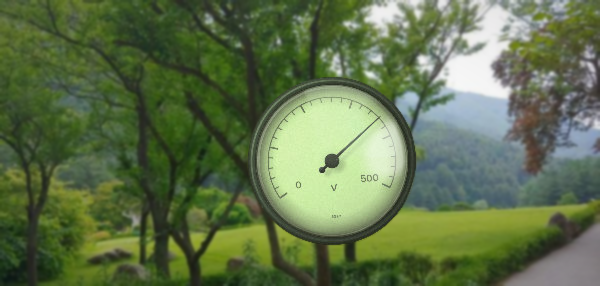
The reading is 360
